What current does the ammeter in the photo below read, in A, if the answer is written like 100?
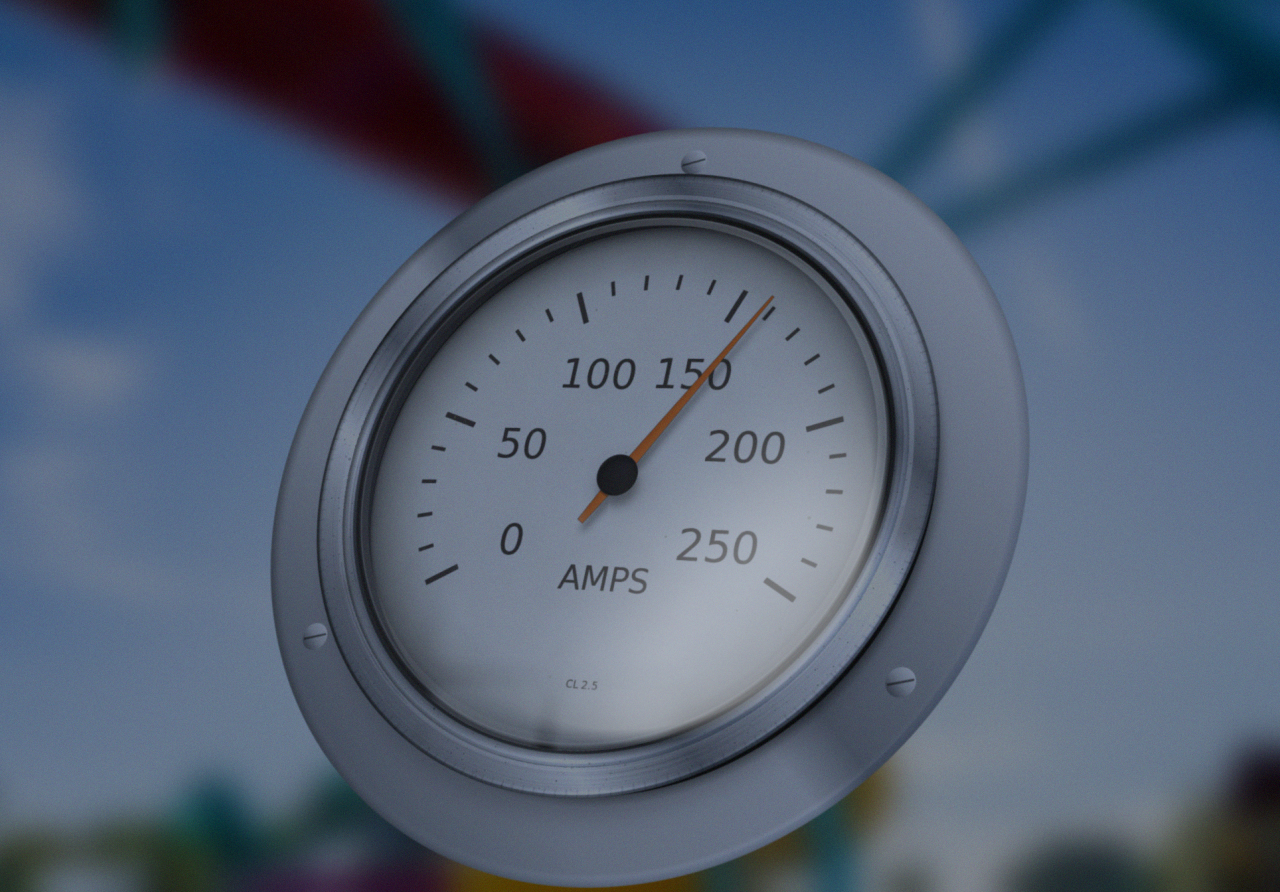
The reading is 160
